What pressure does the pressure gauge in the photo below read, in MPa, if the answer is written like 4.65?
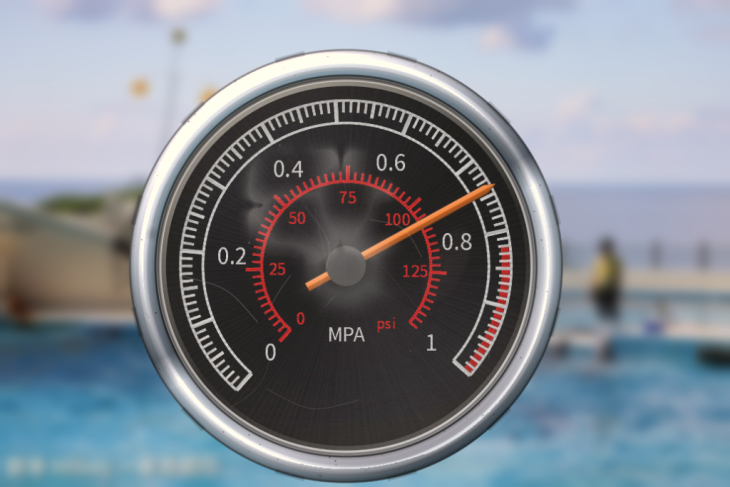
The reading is 0.74
